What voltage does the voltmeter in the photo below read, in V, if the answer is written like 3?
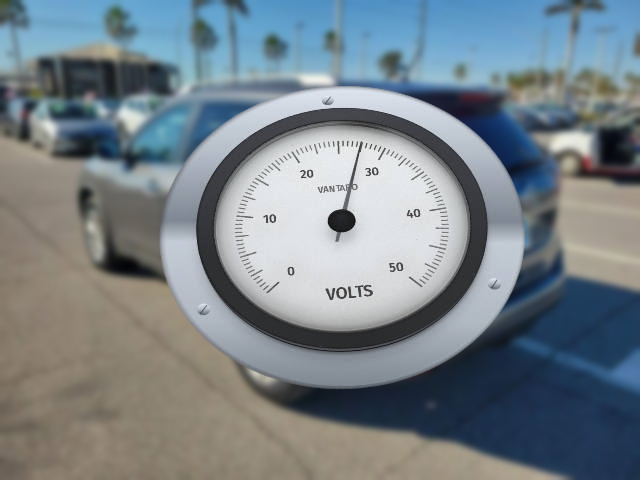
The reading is 27.5
